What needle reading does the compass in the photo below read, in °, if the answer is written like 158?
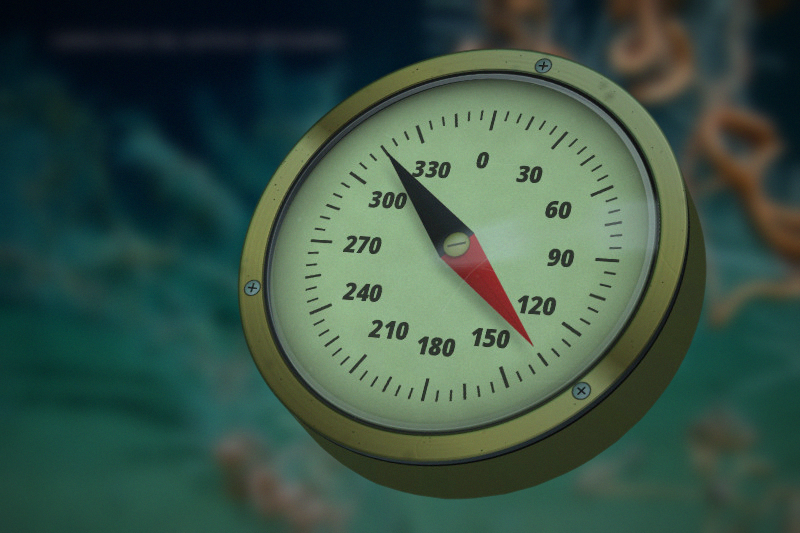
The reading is 135
